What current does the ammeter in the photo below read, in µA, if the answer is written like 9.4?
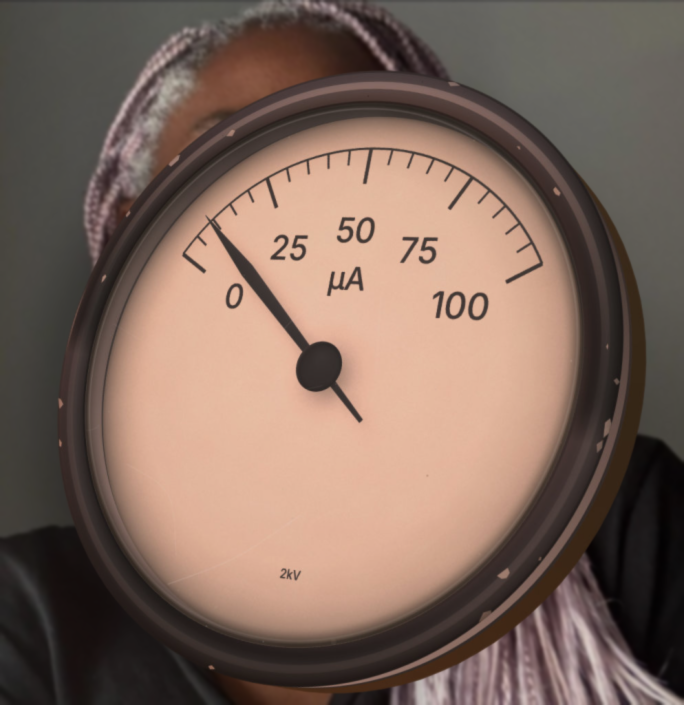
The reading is 10
